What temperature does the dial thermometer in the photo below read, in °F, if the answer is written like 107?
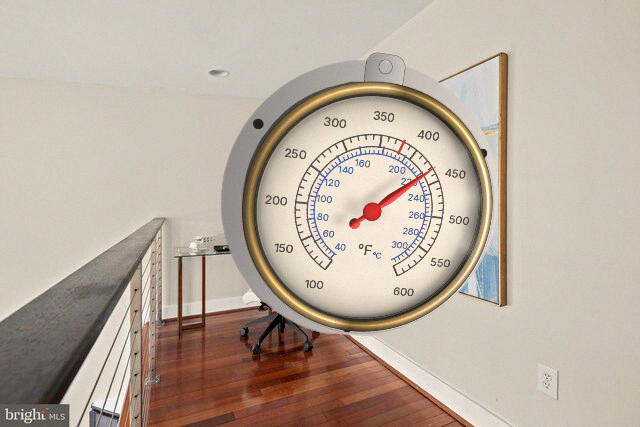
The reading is 430
